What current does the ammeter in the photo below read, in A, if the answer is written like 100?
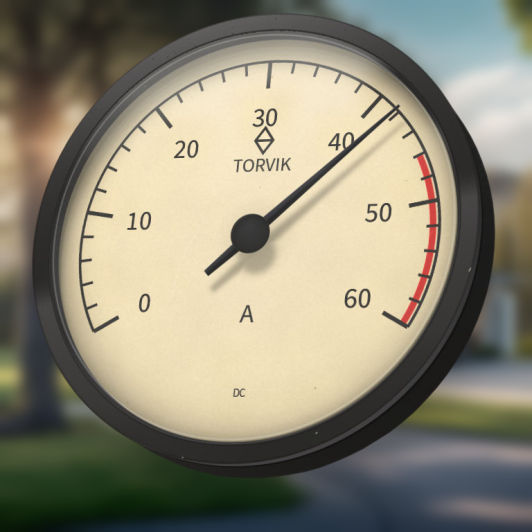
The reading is 42
